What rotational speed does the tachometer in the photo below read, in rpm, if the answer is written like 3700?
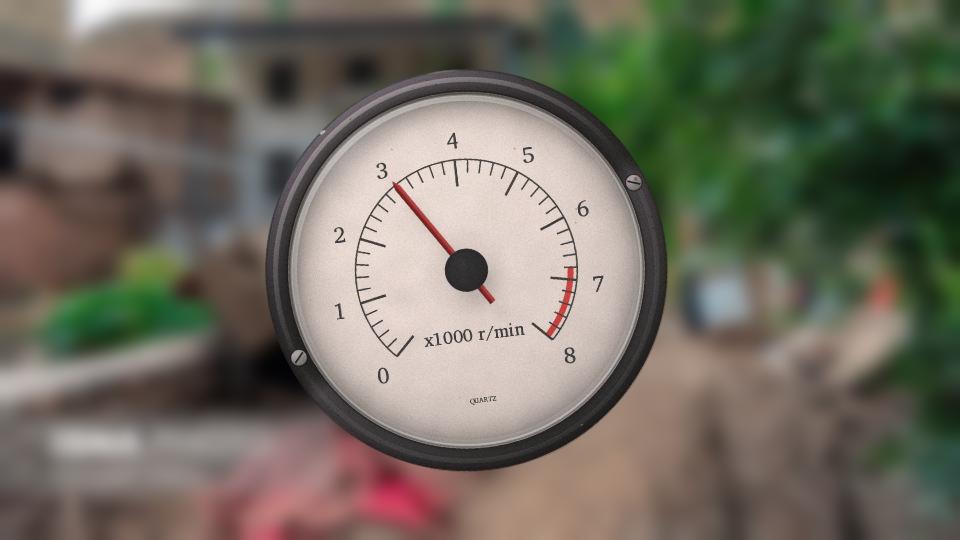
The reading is 3000
